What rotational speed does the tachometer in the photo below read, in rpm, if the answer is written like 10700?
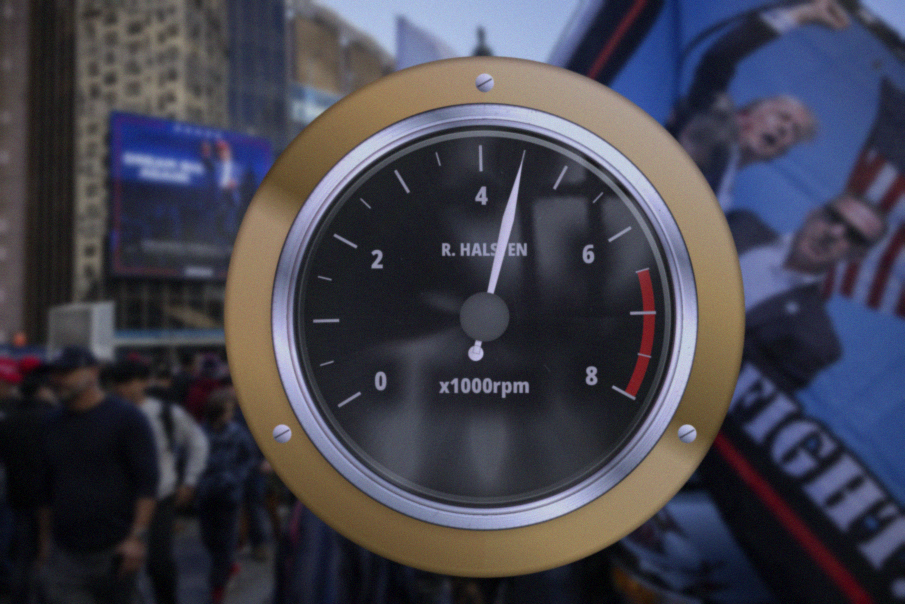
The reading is 4500
